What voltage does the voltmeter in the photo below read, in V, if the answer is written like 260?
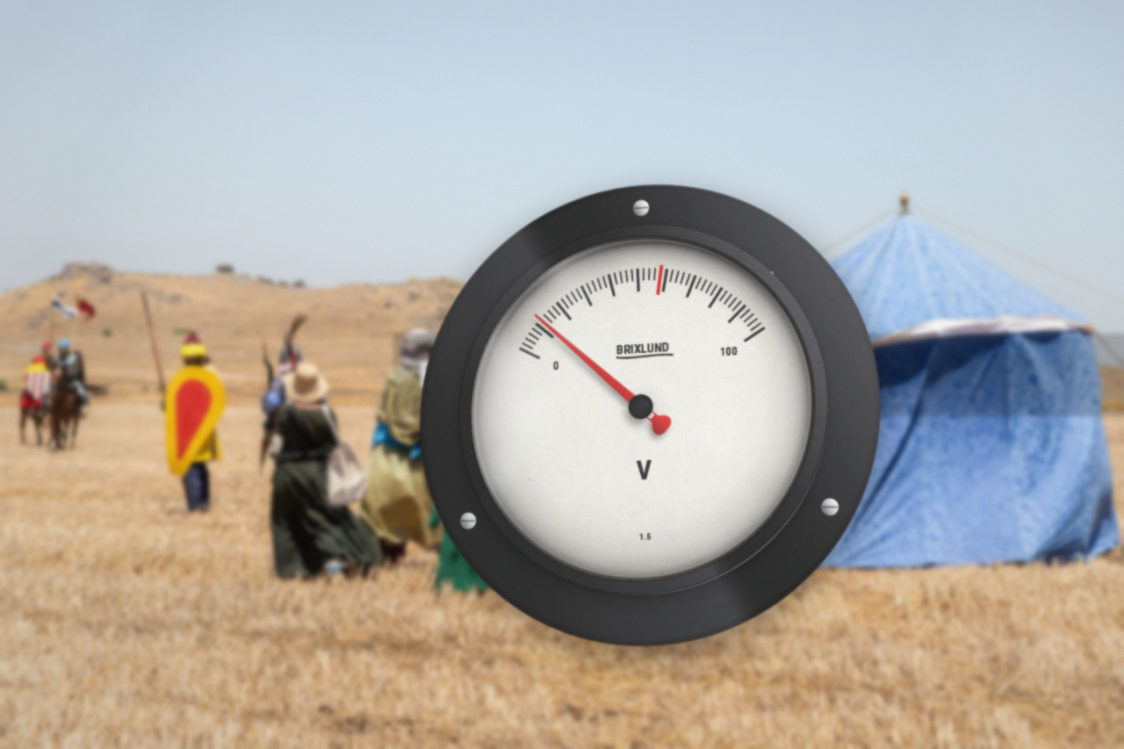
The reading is 12
